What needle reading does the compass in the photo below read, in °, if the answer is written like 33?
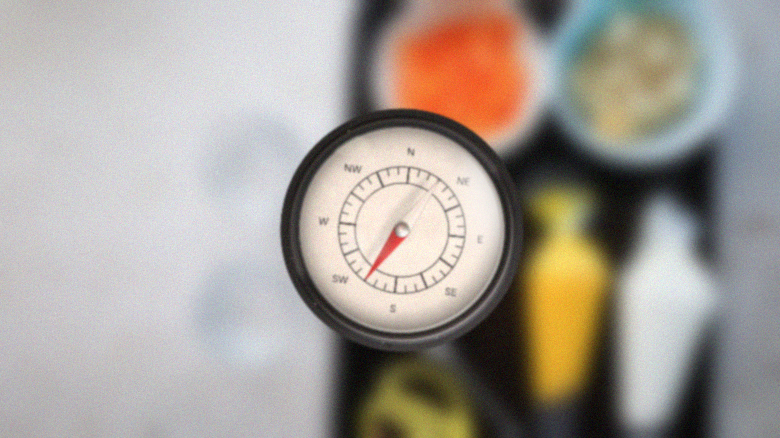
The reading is 210
